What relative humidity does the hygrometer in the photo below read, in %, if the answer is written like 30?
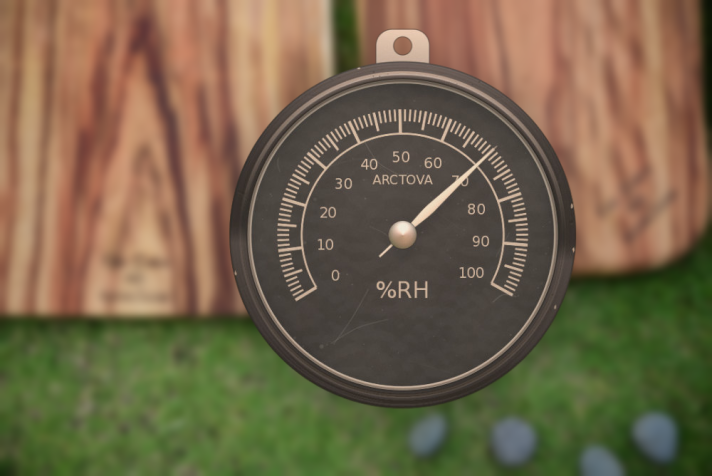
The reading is 70
